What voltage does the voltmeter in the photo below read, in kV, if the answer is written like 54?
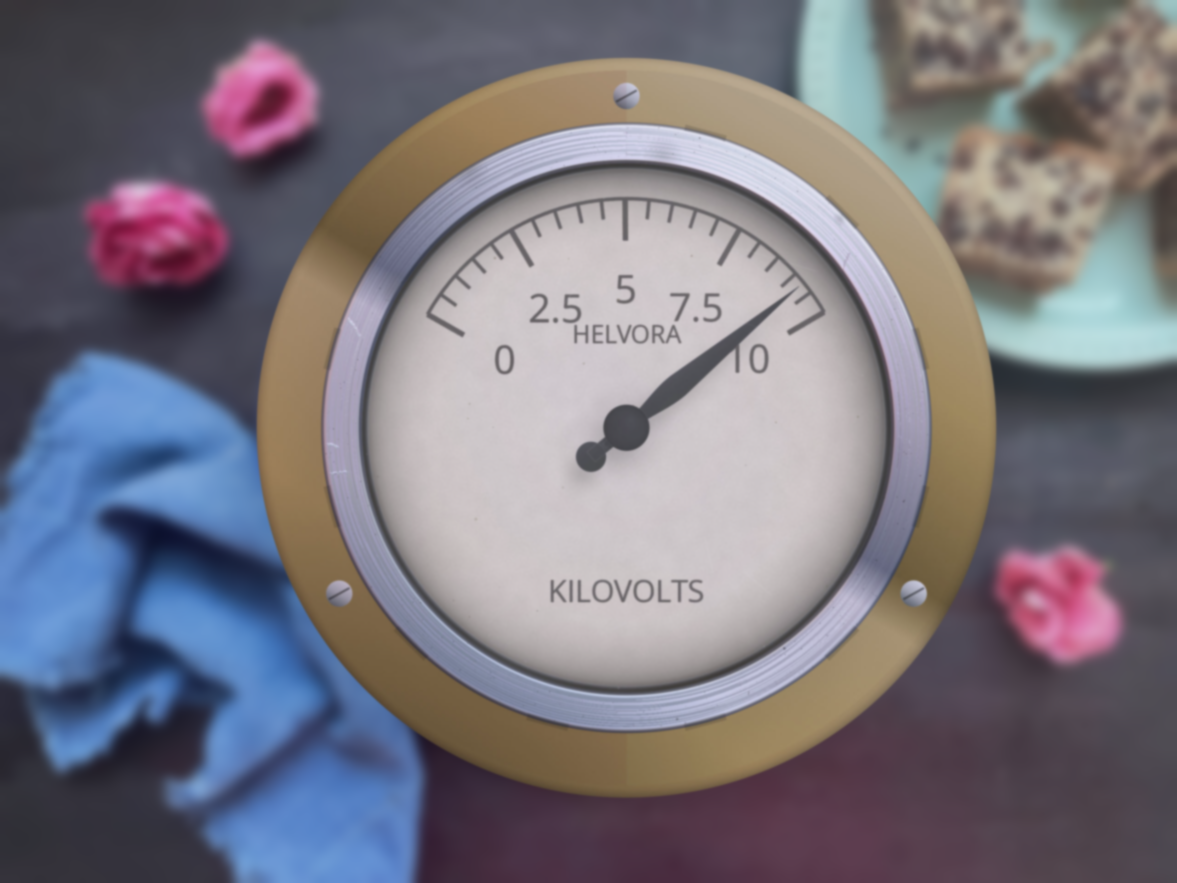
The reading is 9.25
